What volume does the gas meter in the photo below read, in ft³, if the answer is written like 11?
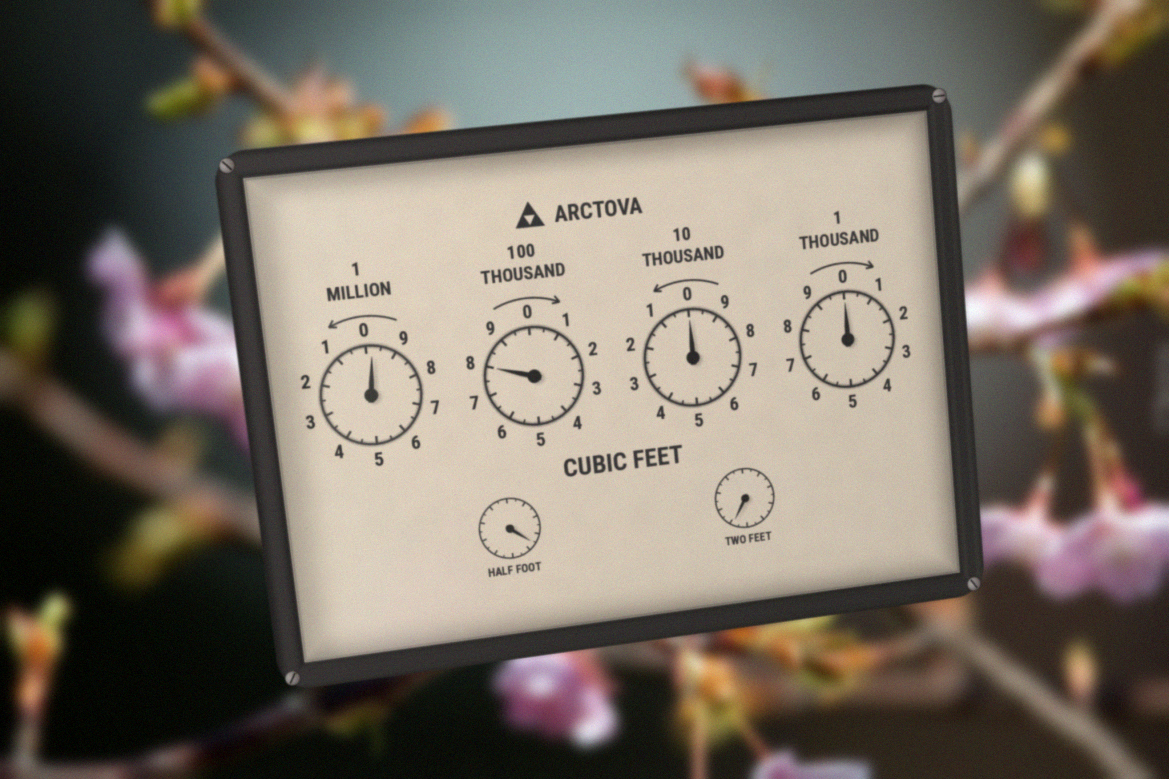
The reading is 980000
